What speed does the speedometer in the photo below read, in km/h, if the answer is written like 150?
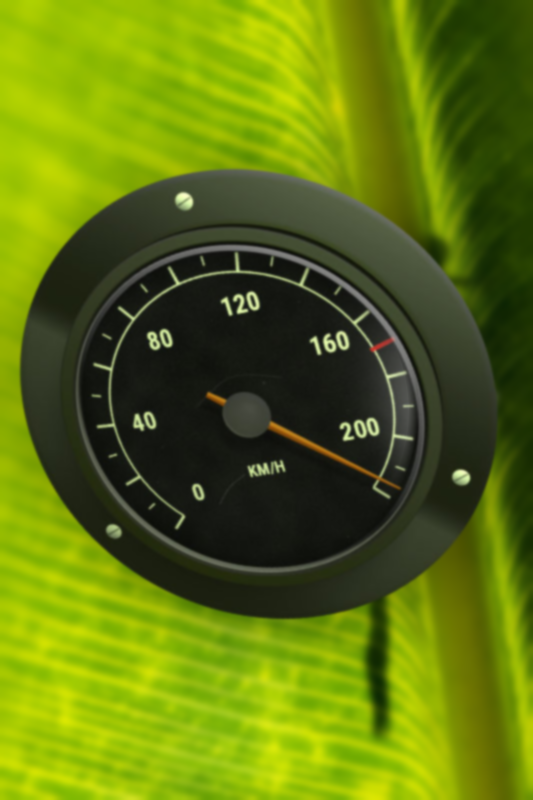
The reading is 215
